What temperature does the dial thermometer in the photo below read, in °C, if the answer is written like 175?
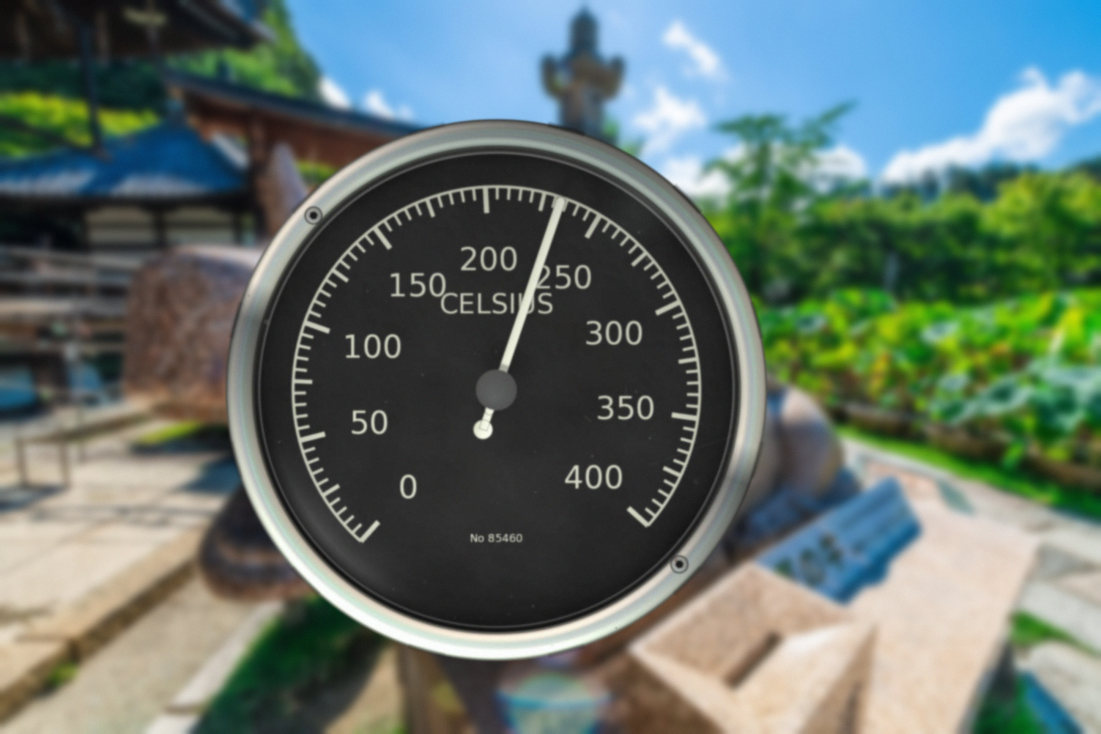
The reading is 232.5
